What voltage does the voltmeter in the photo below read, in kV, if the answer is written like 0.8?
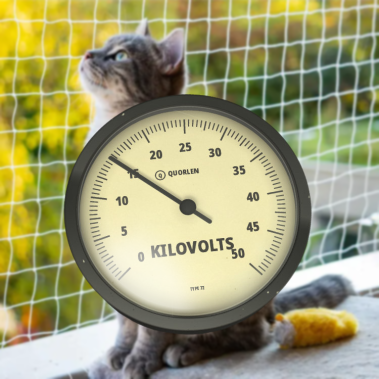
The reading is 15
